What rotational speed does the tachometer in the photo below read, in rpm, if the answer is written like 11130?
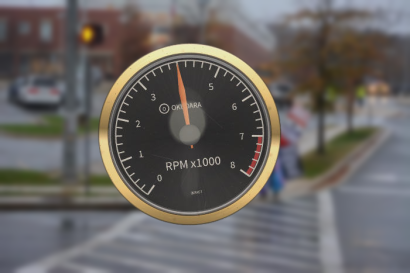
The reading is 4000
